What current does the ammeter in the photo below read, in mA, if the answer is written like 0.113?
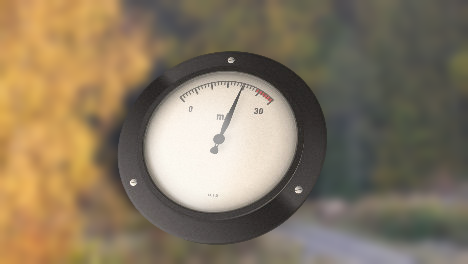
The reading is 20
